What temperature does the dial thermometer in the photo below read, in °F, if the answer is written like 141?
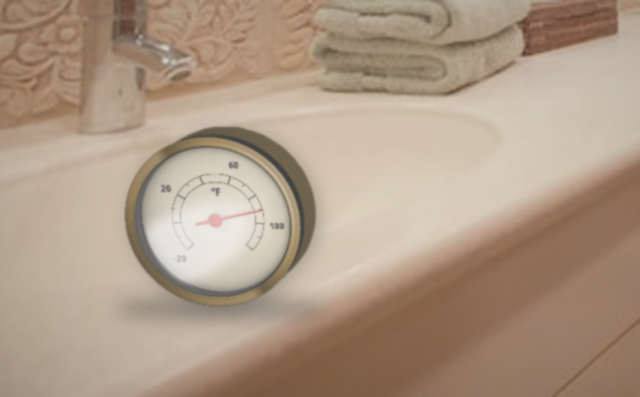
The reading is 90
